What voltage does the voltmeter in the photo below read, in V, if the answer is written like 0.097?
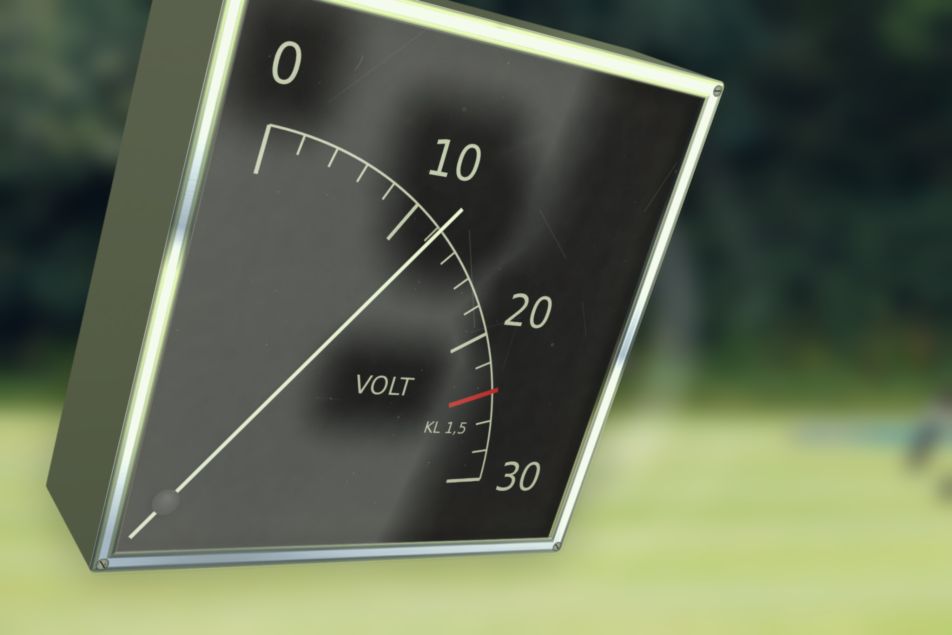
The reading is 12
